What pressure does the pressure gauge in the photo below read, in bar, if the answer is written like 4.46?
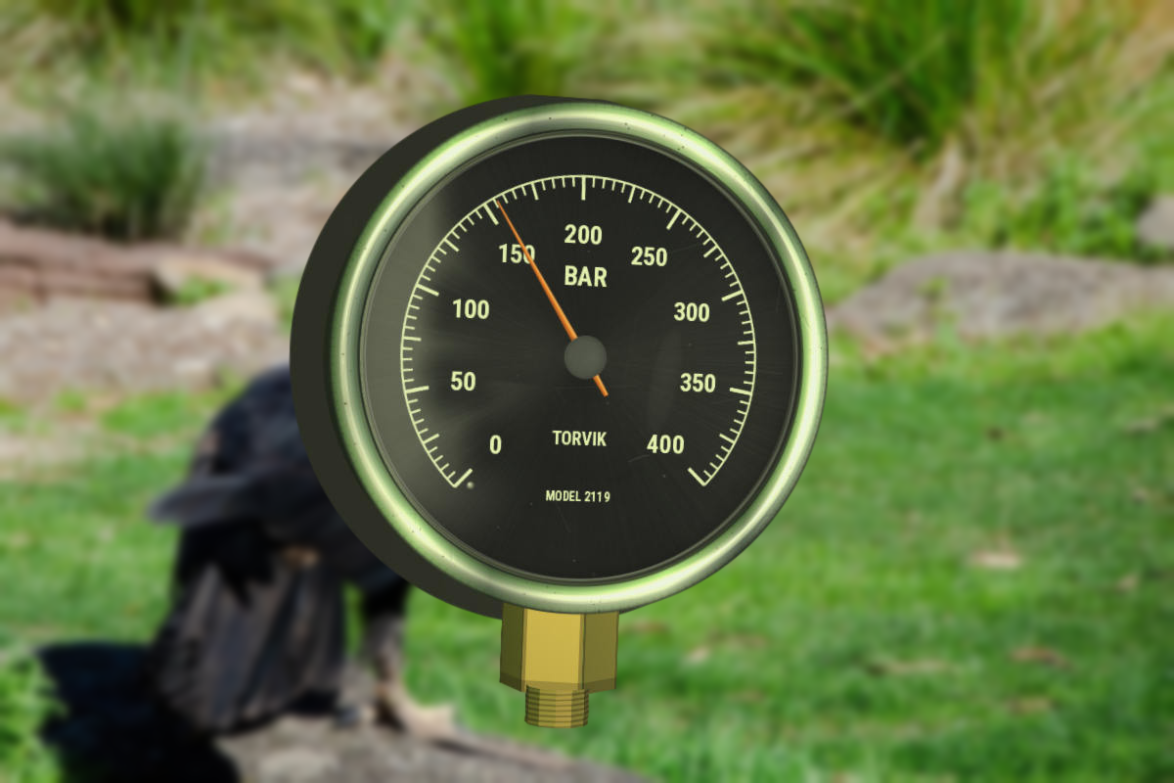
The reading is 155
